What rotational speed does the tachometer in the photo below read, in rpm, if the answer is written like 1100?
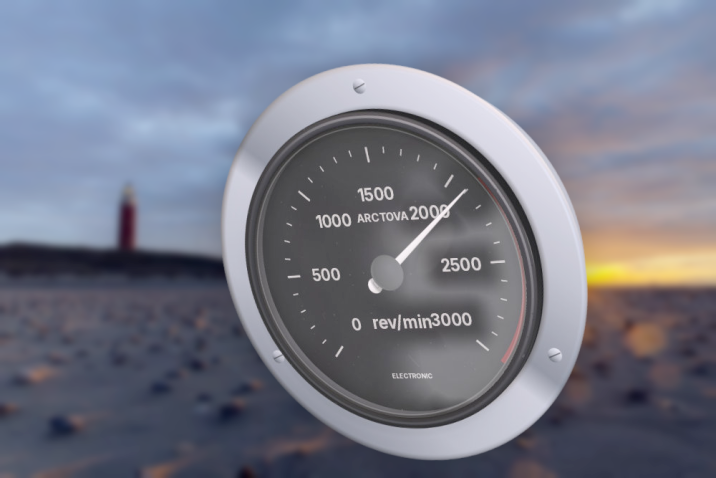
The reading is 2100
